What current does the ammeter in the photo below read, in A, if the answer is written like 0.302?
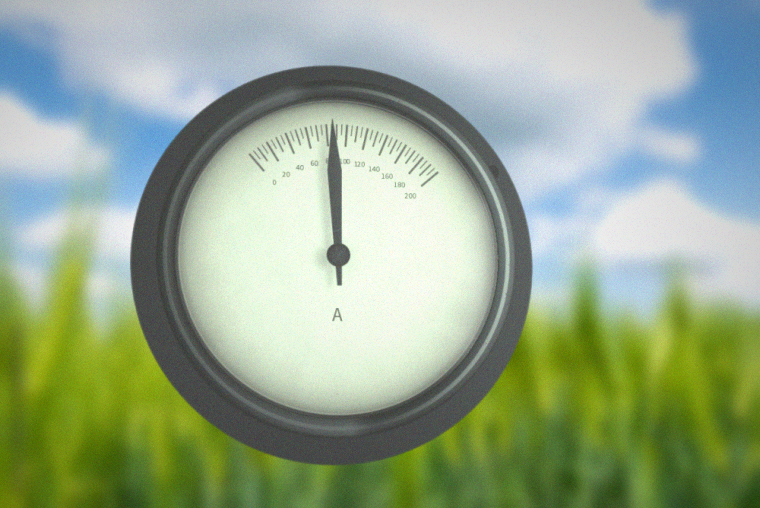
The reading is 85
